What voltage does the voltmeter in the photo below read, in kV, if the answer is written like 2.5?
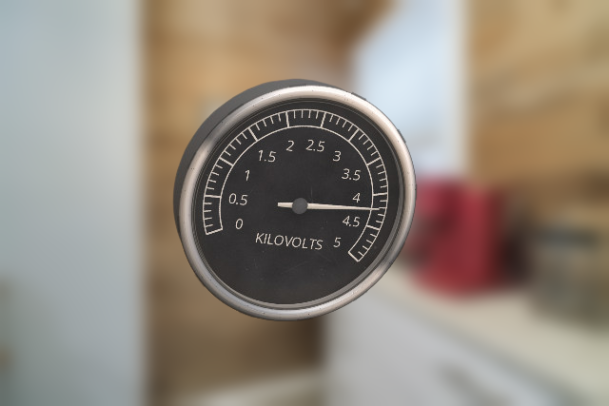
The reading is 4.2
